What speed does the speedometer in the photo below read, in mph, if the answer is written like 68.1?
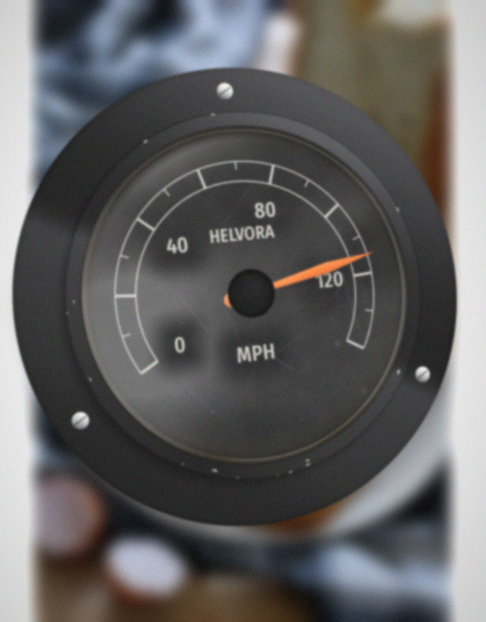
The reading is 115
